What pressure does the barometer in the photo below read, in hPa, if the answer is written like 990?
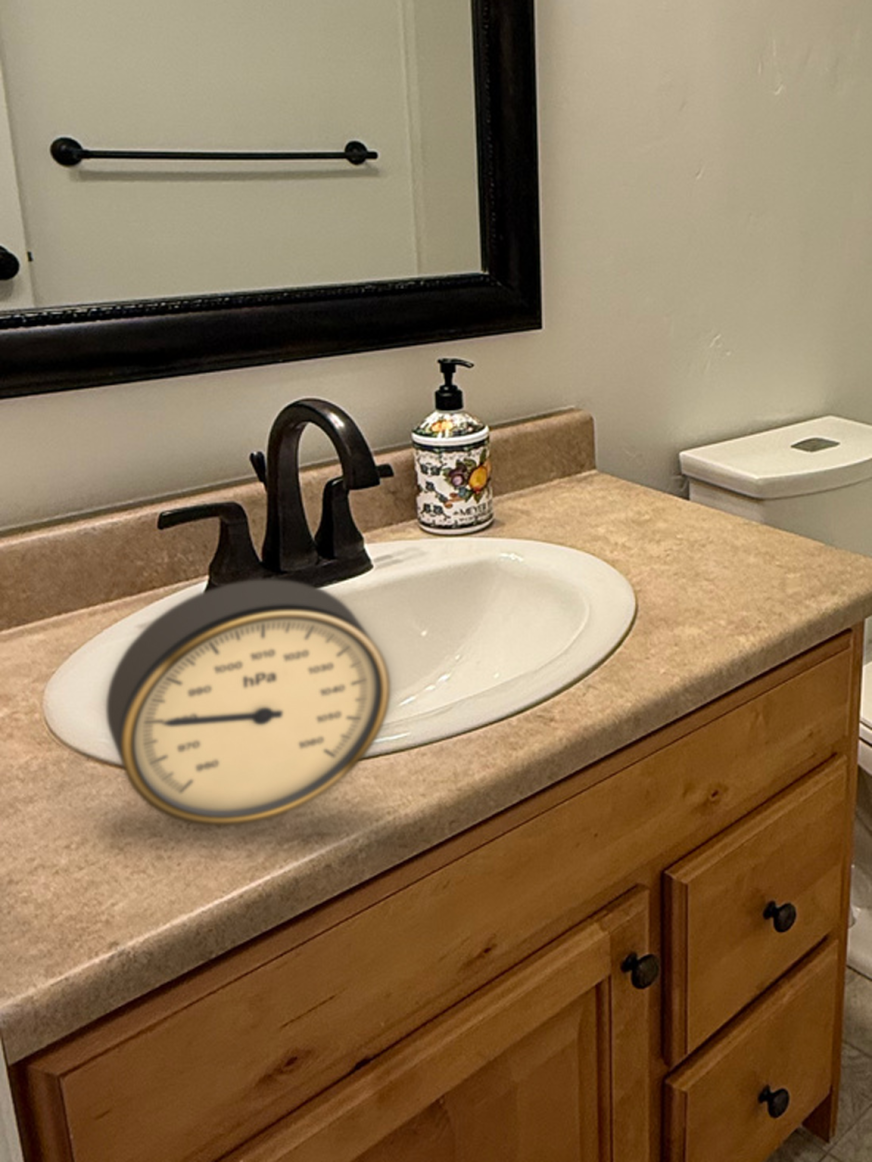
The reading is 980
